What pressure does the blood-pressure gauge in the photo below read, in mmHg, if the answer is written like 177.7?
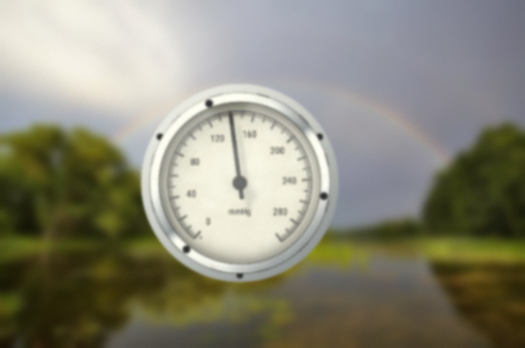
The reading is 140
